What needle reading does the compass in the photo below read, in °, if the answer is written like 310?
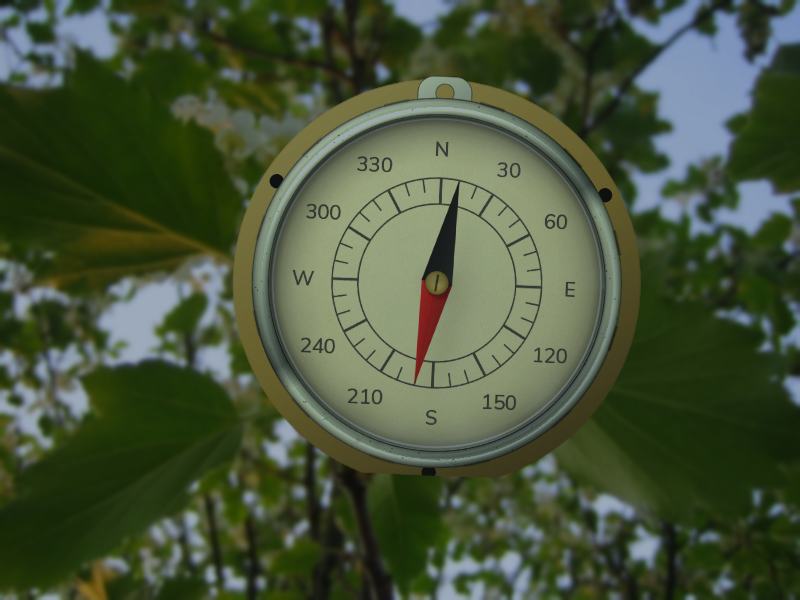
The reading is 190
